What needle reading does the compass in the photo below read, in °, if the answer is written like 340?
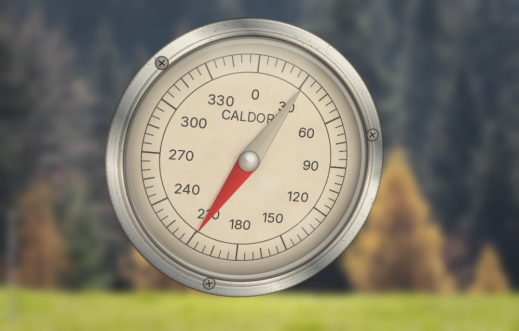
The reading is 210
